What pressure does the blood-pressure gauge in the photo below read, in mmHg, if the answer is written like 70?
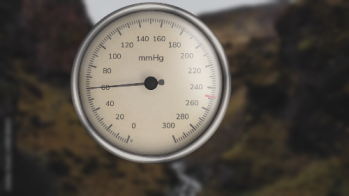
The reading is 60
